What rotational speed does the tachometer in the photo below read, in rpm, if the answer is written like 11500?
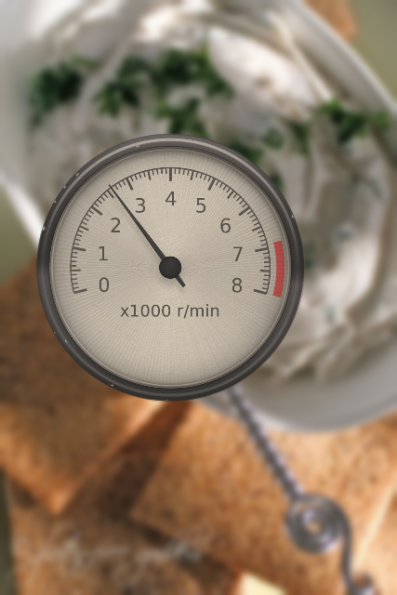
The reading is 2600
